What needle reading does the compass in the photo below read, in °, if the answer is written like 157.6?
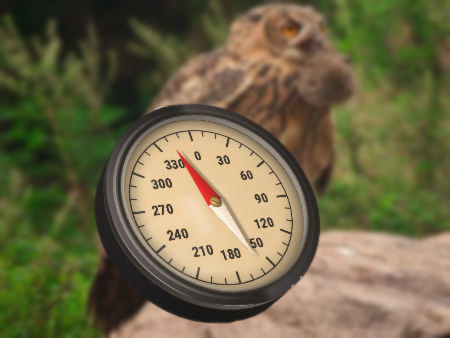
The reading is 340
